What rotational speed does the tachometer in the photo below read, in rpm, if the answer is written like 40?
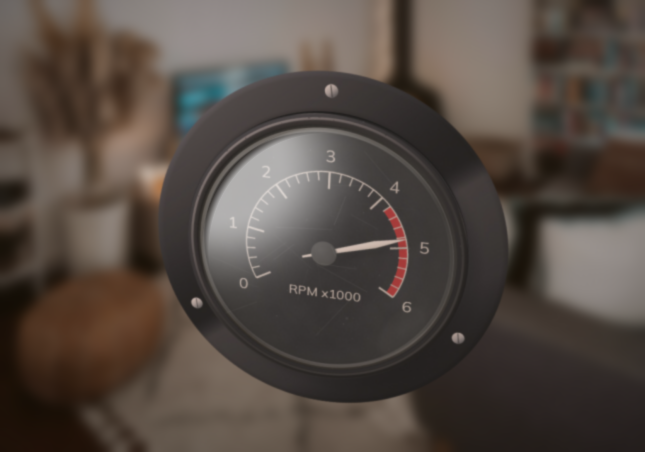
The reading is 4800
